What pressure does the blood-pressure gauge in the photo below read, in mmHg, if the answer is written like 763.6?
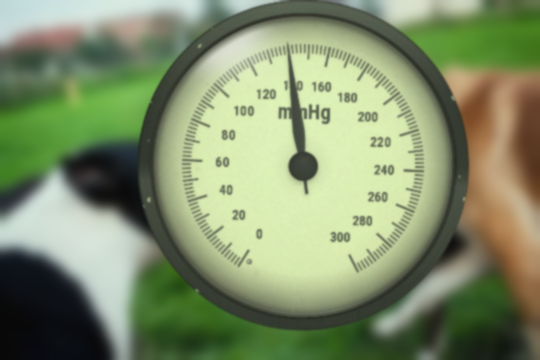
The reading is 140
